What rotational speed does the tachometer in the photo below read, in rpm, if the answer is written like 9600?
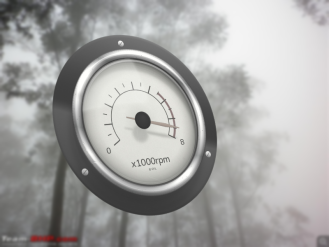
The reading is 7500
